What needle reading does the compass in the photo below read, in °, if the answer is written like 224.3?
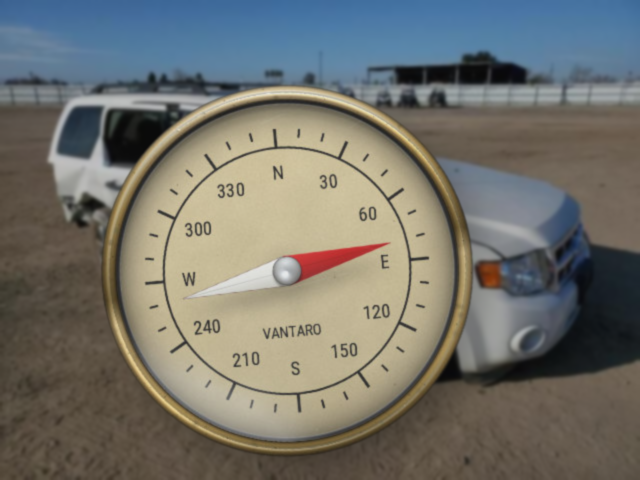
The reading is 80
